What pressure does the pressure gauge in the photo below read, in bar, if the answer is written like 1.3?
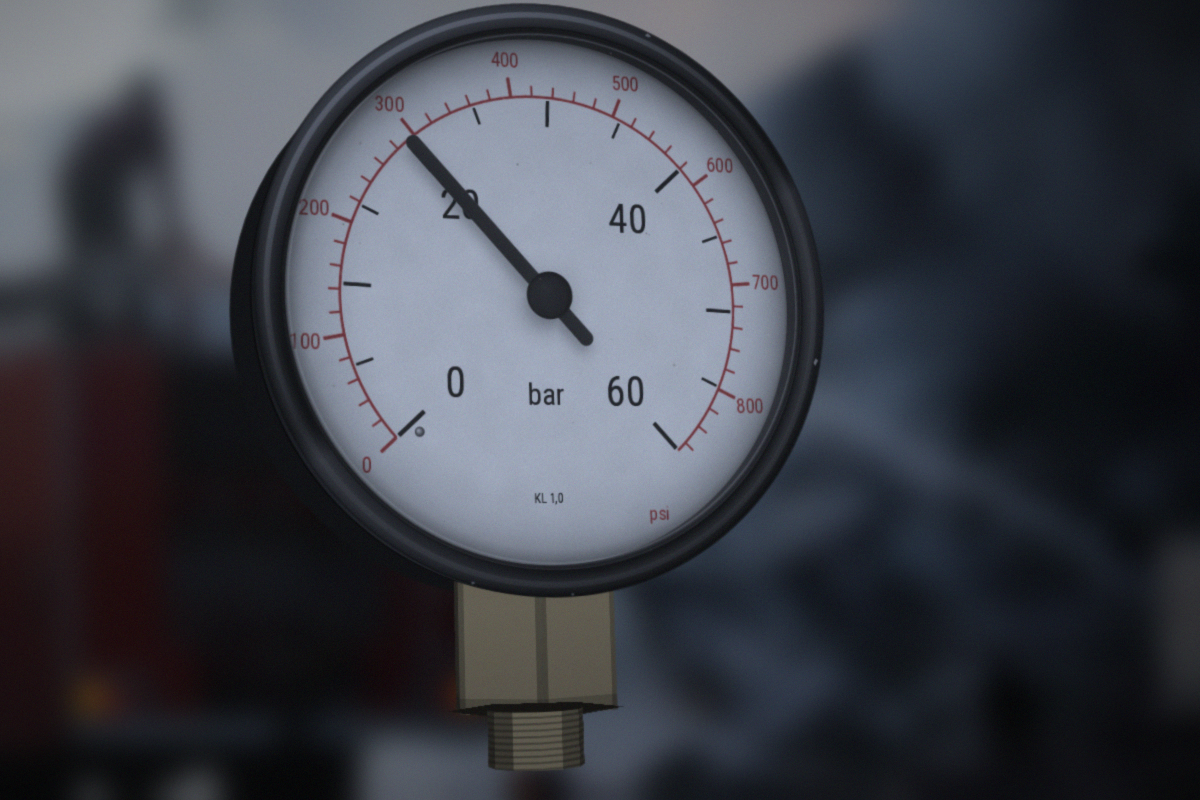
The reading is 20
